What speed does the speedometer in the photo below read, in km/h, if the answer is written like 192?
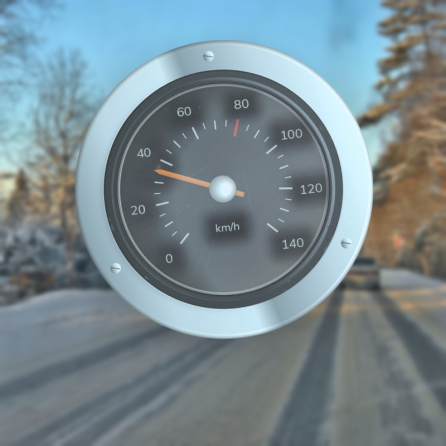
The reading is 35
